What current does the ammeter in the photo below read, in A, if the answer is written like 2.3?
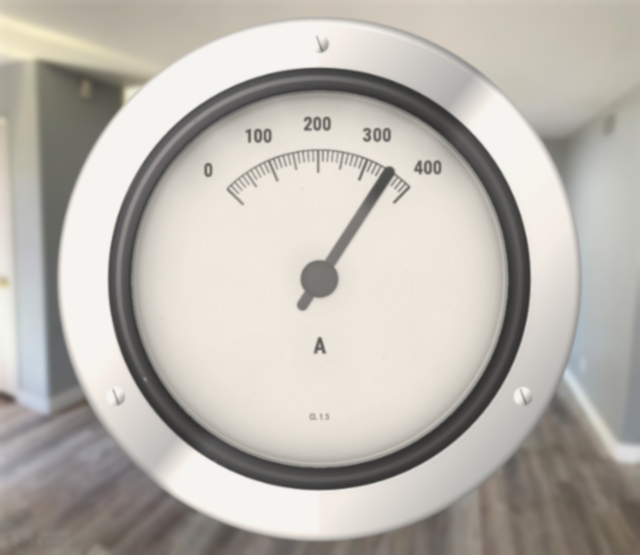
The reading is 350
